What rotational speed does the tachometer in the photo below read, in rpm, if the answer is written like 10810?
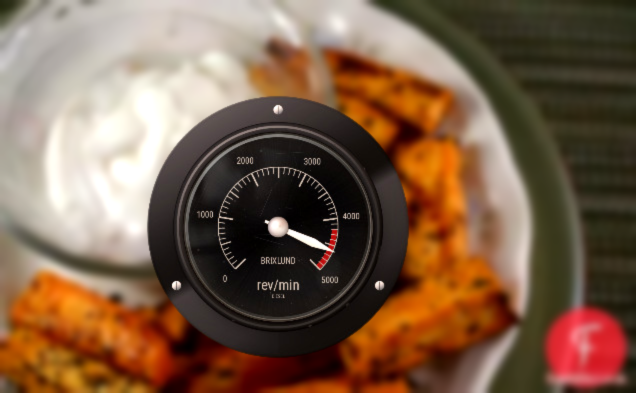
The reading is 4600
